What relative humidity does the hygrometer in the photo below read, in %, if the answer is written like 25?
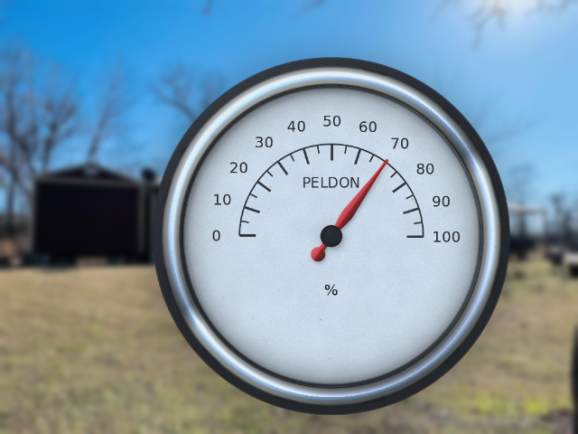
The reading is 70
